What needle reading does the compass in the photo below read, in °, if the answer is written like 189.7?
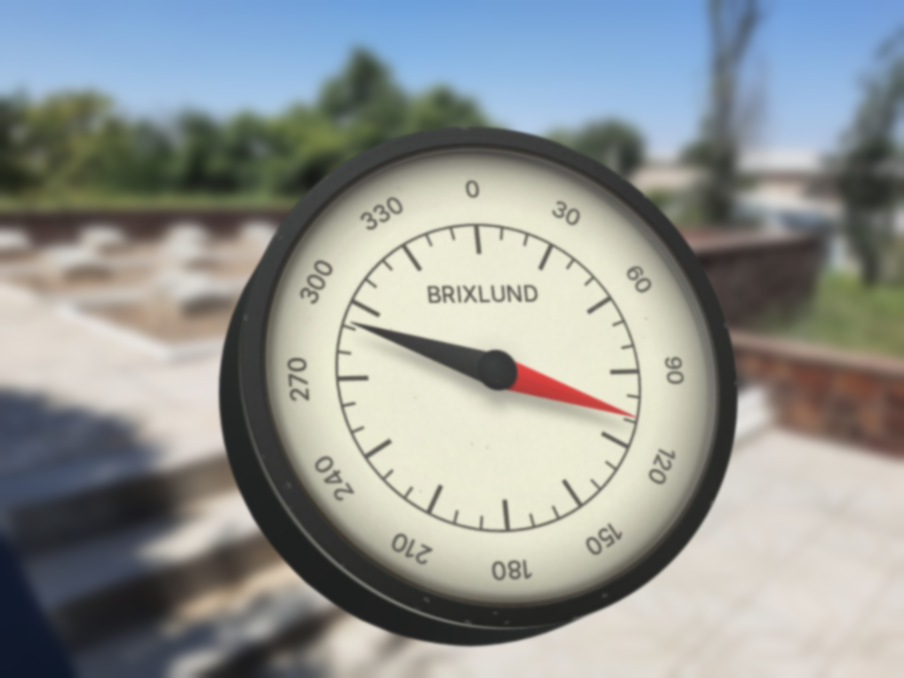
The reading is 110
